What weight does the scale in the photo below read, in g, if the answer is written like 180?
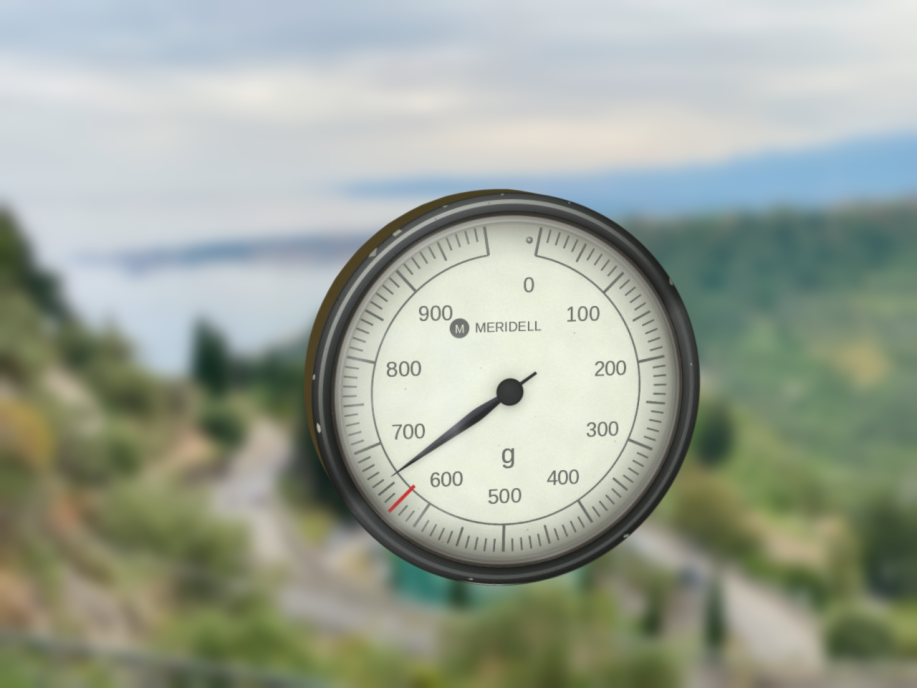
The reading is 660
